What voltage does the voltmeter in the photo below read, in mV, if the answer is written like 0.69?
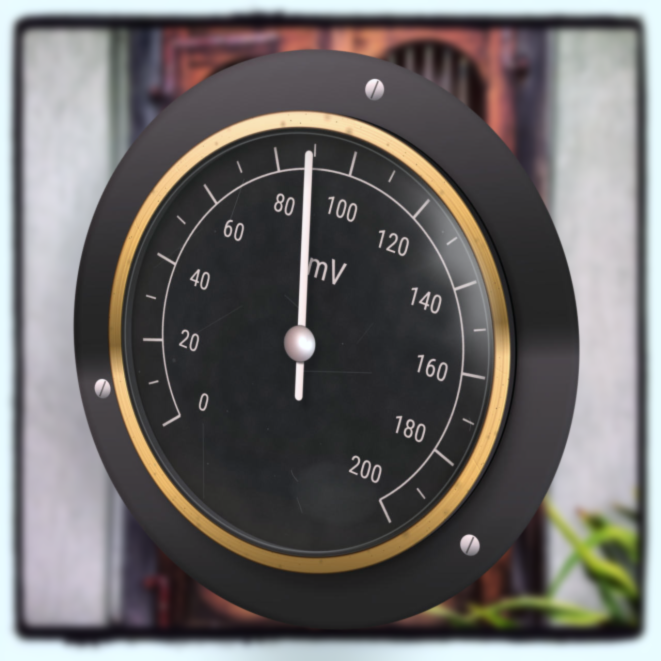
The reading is 90
